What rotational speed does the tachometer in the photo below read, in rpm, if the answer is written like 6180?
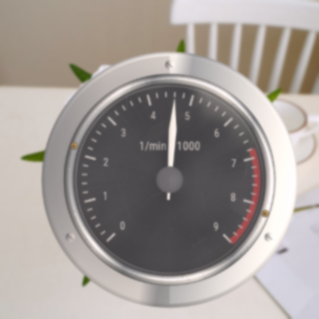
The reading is 4600
